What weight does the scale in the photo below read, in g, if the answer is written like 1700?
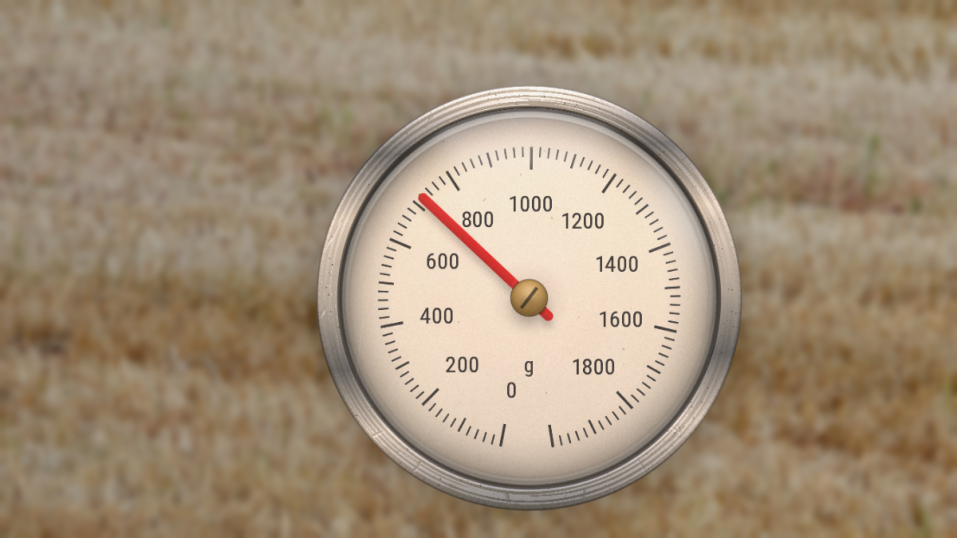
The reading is 720
